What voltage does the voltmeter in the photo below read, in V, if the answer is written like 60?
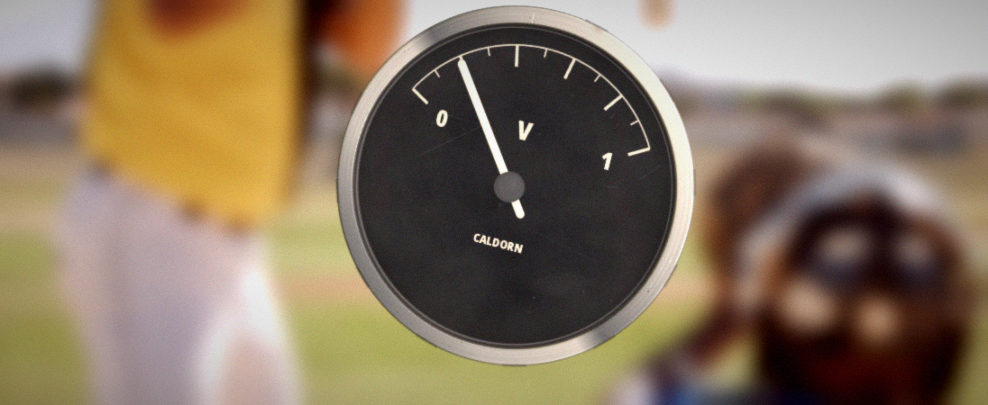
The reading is 0.2
